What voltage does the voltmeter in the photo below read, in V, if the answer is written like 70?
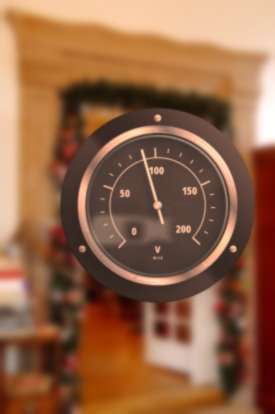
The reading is 90
